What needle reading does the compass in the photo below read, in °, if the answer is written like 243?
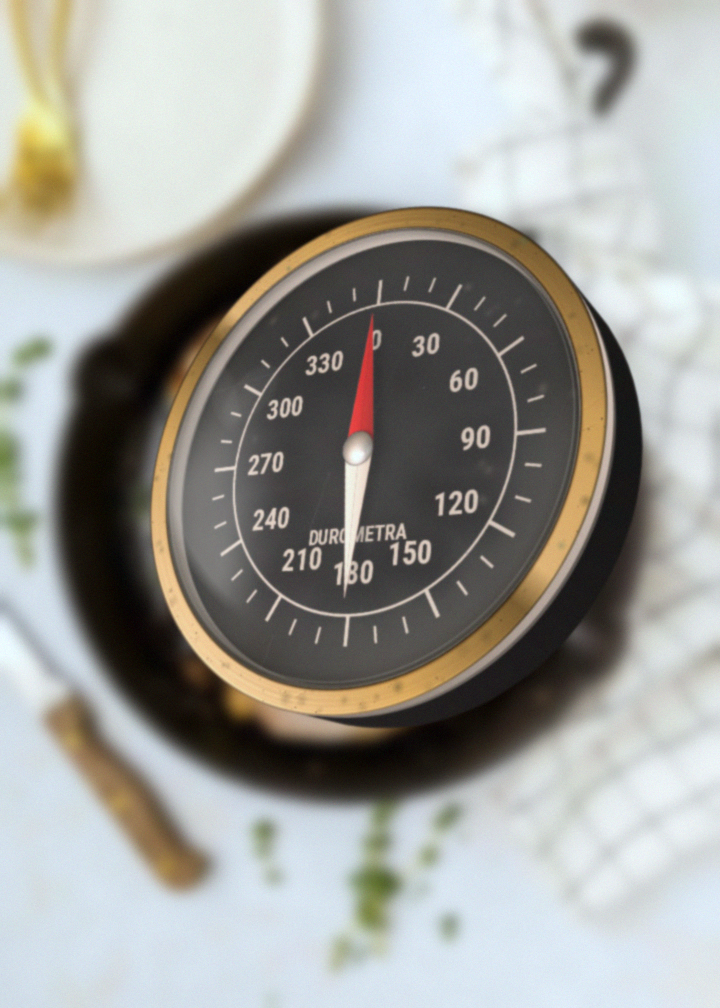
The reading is 0
